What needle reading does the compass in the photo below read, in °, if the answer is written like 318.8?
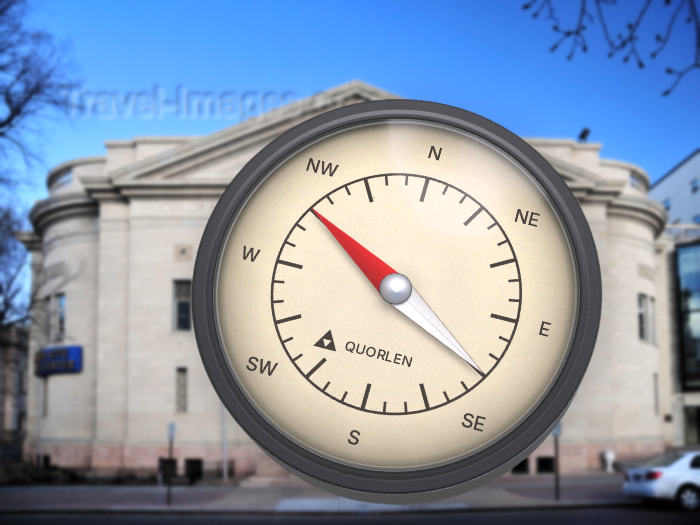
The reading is 300
